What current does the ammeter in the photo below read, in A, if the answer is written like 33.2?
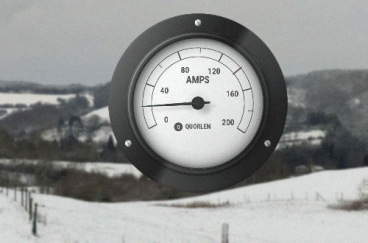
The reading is 20
